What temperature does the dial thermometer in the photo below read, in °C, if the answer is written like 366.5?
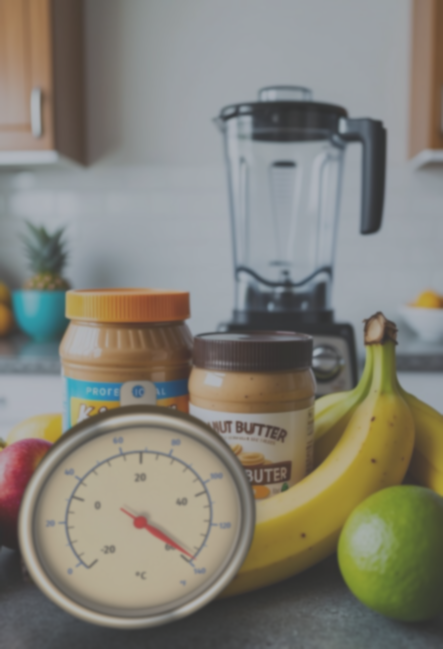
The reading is 58
